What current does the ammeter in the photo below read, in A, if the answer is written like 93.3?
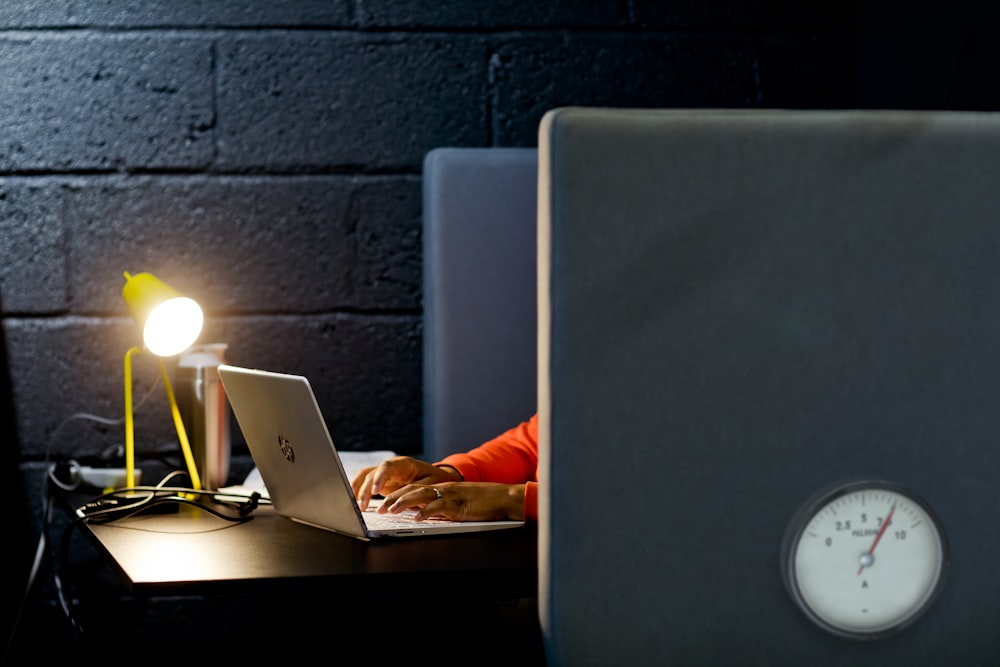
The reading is 7.5
